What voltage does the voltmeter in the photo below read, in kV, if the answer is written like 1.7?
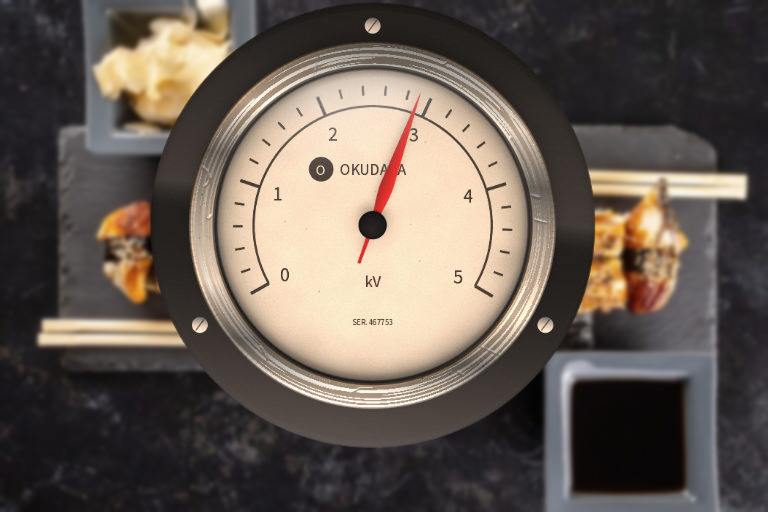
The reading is 2.9
